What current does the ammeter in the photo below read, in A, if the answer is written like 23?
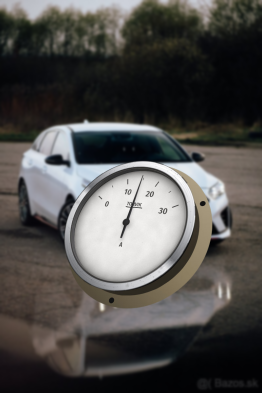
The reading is 15
